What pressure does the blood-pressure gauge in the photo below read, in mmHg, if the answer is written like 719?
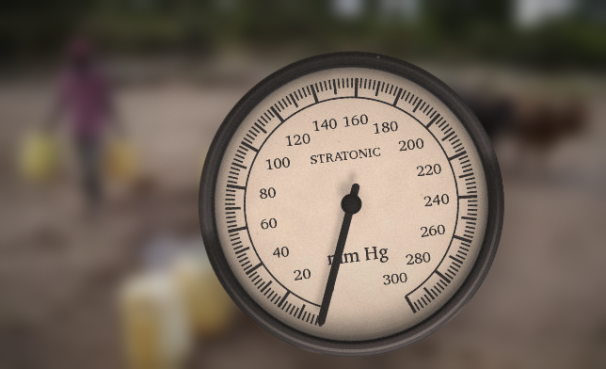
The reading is 0
